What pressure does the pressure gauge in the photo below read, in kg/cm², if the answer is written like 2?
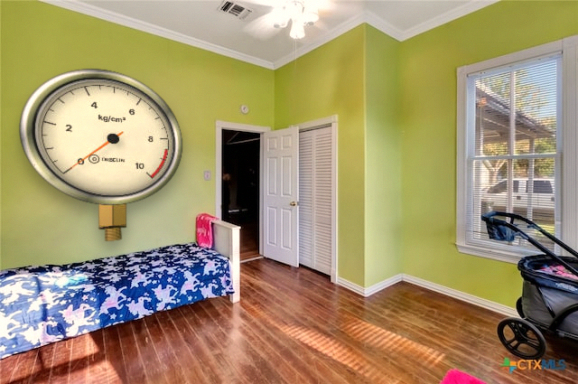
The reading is 0
